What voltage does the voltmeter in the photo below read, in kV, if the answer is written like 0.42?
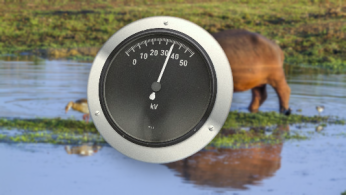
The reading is 35
